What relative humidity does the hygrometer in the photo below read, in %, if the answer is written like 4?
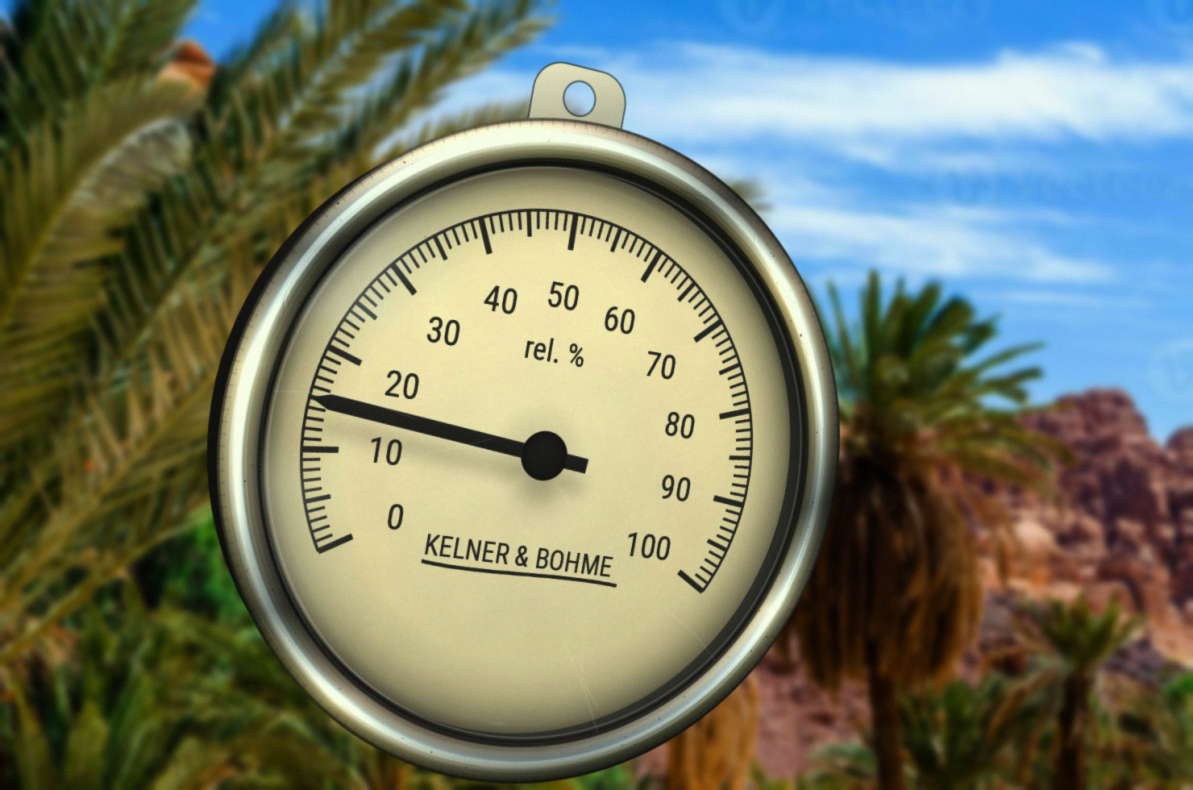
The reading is 15
